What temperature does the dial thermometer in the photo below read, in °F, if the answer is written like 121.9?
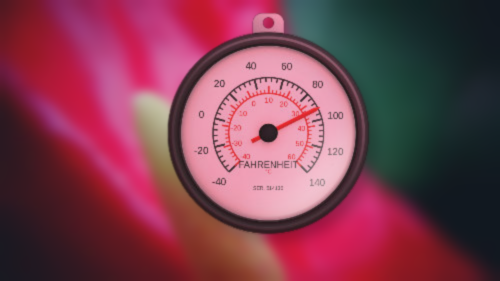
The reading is 92
